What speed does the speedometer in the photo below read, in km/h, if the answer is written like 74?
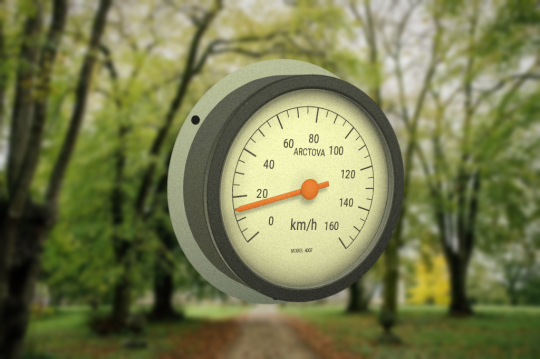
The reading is 15
